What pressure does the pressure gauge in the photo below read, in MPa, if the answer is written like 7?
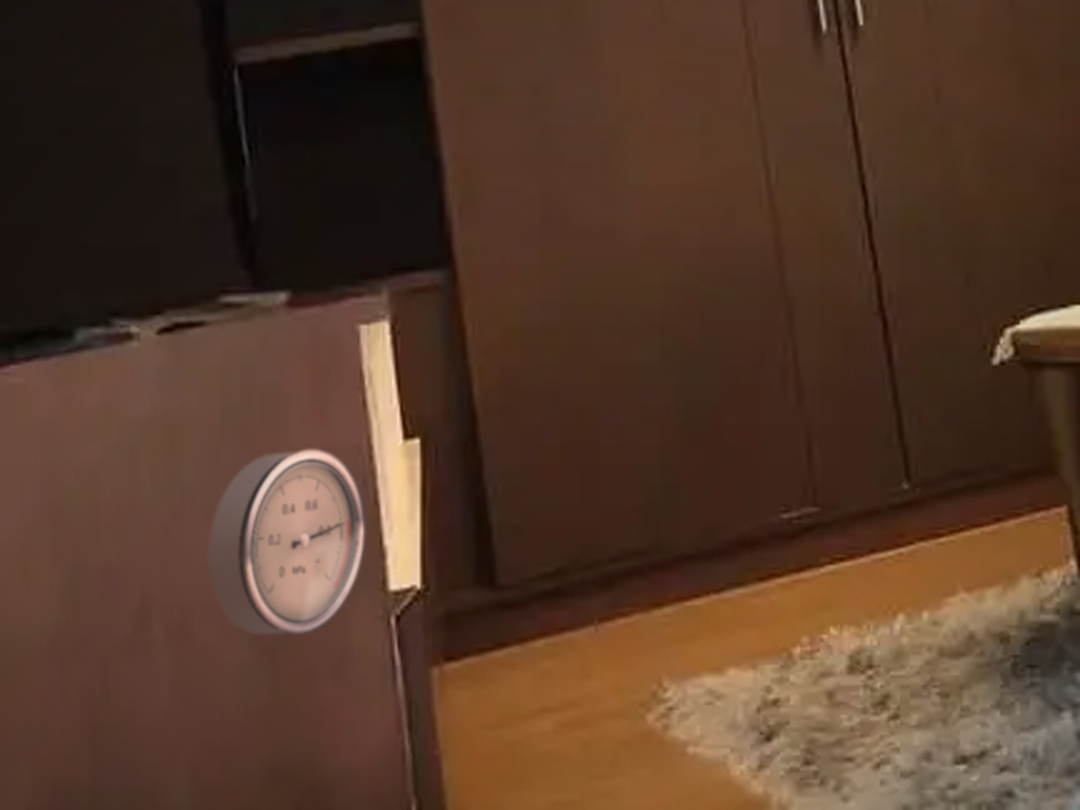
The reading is 0.8
